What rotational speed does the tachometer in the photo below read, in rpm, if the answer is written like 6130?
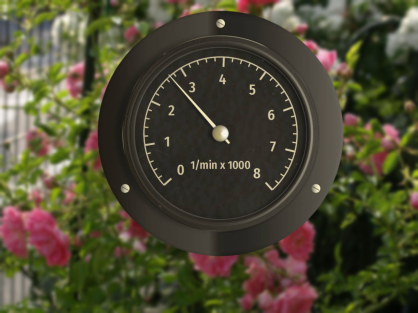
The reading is 2700
